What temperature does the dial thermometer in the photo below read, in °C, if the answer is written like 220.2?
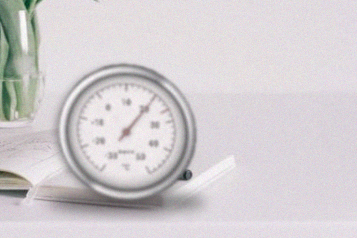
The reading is 20
